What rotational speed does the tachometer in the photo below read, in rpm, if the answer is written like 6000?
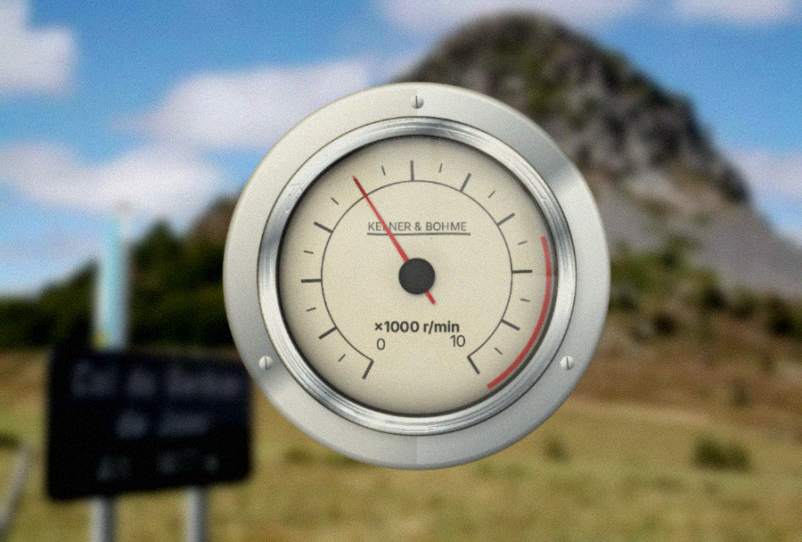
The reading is 4000
